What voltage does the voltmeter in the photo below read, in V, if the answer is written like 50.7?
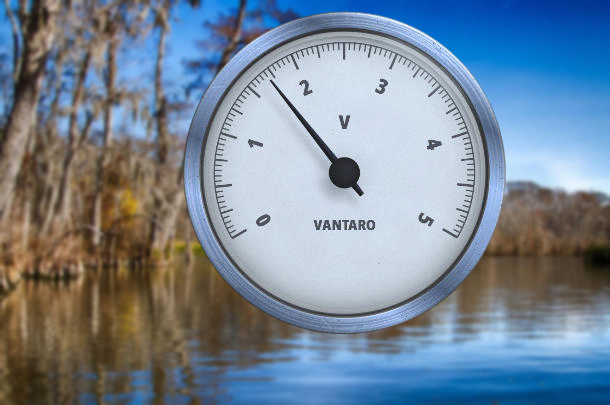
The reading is 1.7
